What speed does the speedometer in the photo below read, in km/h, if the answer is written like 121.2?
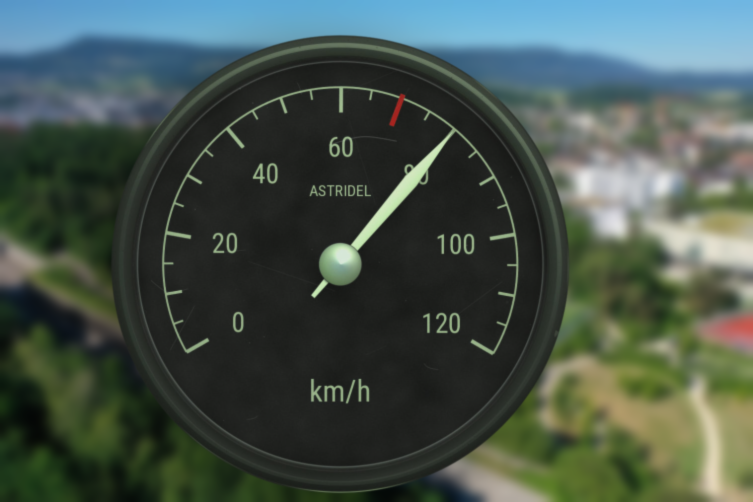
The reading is 80
